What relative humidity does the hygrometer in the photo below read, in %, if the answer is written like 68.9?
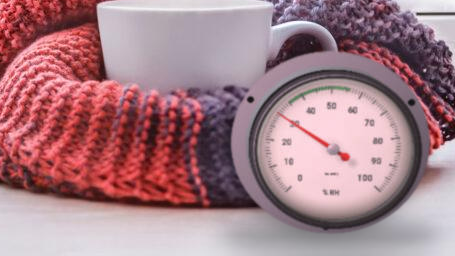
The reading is 30
